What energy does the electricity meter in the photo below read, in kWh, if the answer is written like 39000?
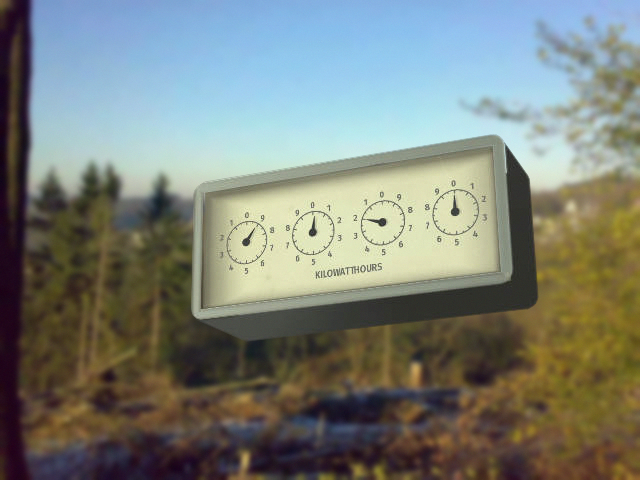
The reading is 9020
